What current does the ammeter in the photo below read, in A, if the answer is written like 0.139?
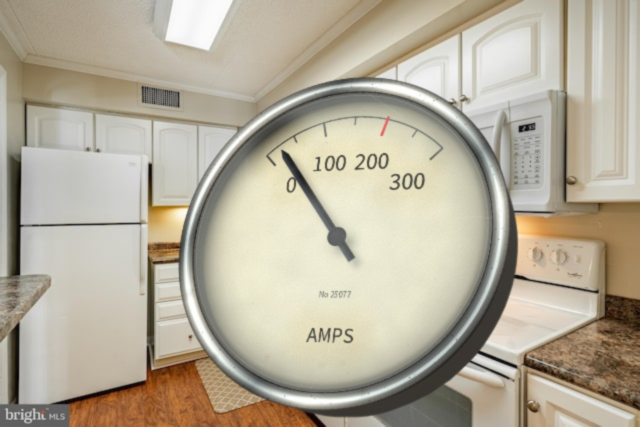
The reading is 25
